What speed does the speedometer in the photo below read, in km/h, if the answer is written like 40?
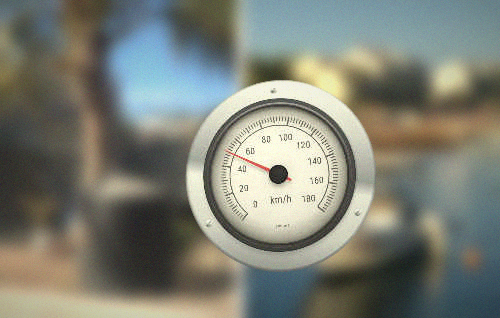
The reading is 50
